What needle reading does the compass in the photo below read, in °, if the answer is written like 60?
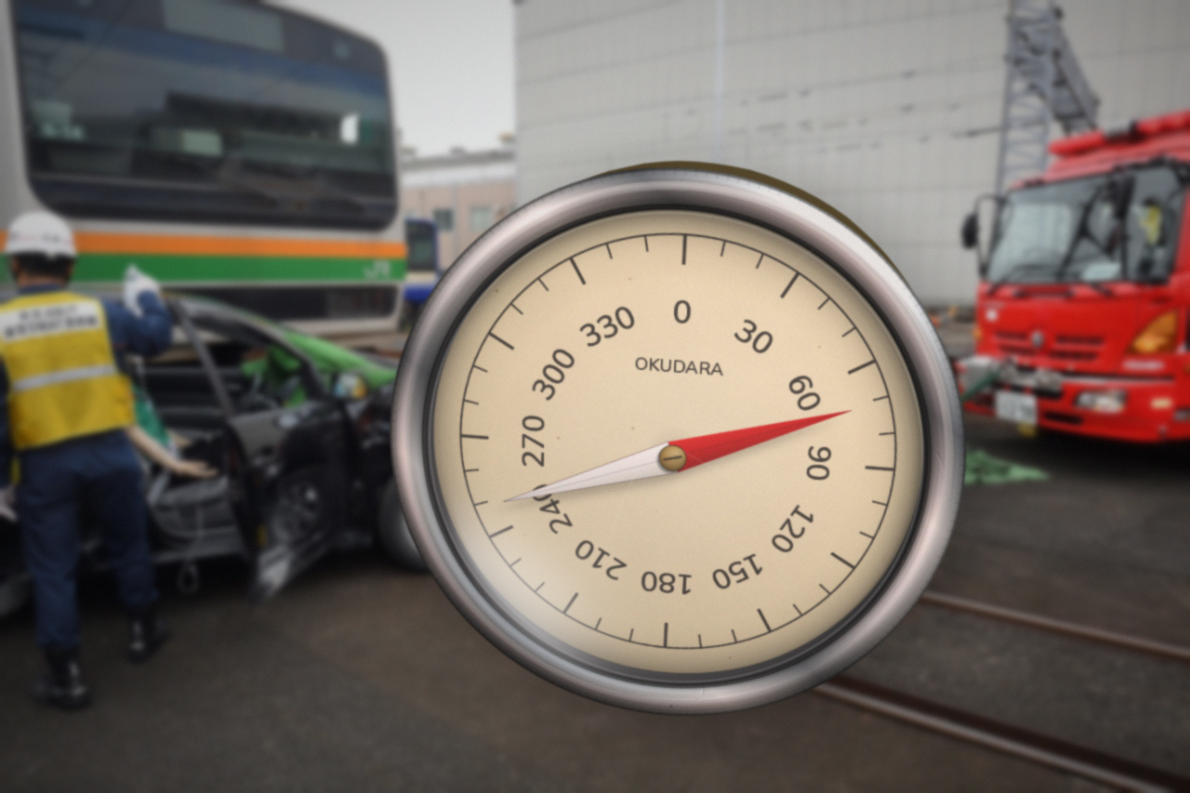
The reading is 70
